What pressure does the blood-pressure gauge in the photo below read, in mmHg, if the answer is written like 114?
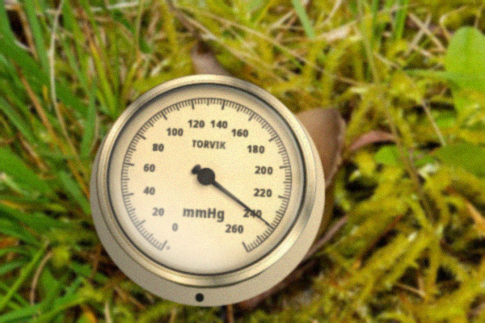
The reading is 240
